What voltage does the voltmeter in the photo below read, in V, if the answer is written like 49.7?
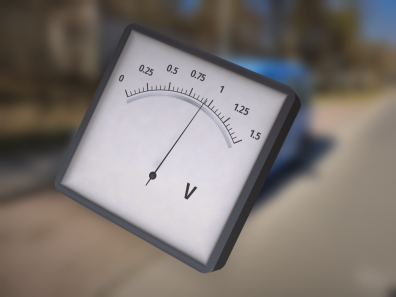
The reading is 0.95
